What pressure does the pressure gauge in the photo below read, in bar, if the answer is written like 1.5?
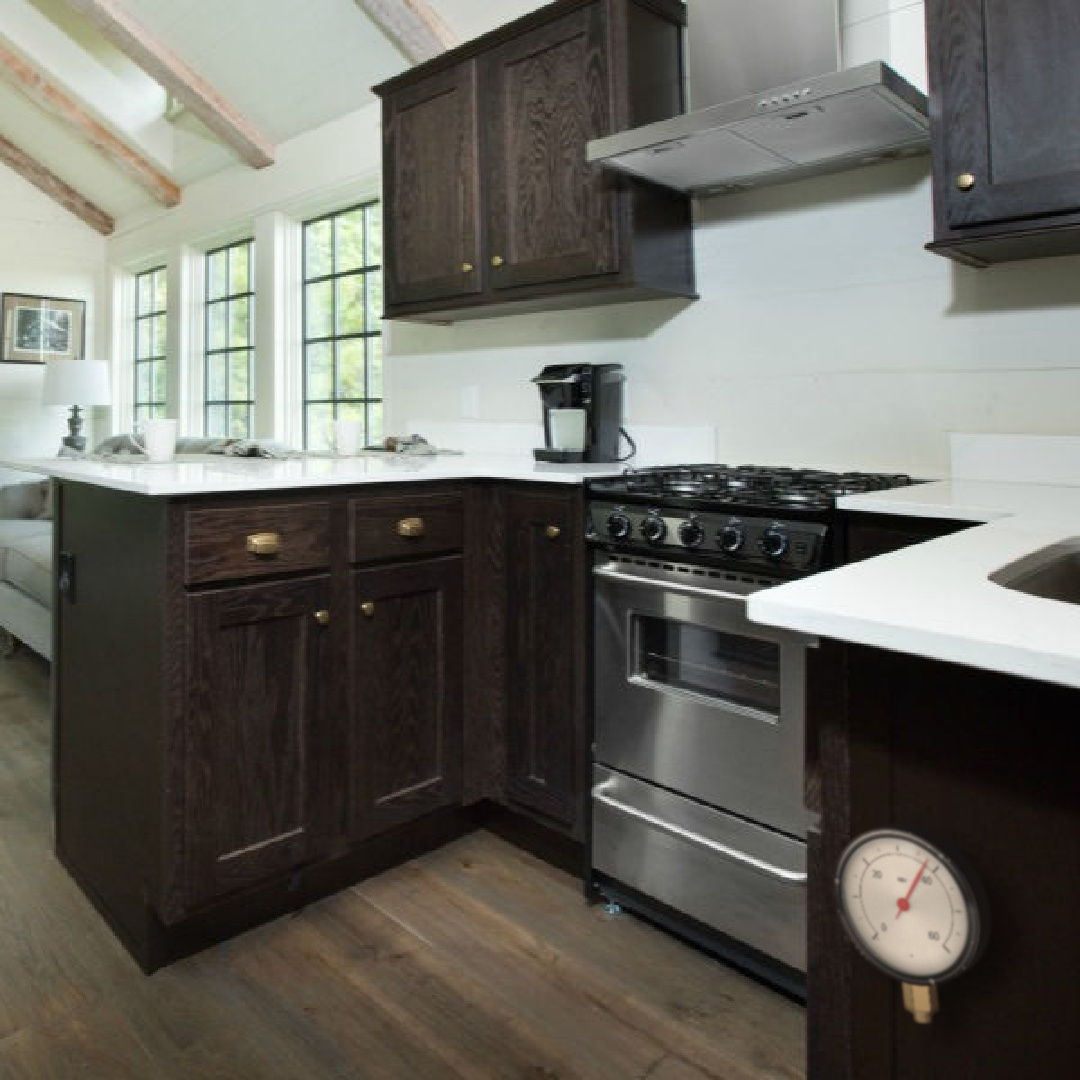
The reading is 37.5
